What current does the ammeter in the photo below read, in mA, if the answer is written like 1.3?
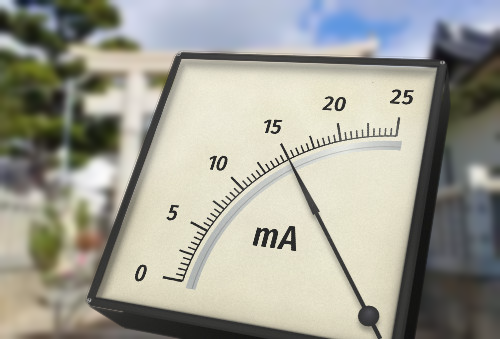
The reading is 15
